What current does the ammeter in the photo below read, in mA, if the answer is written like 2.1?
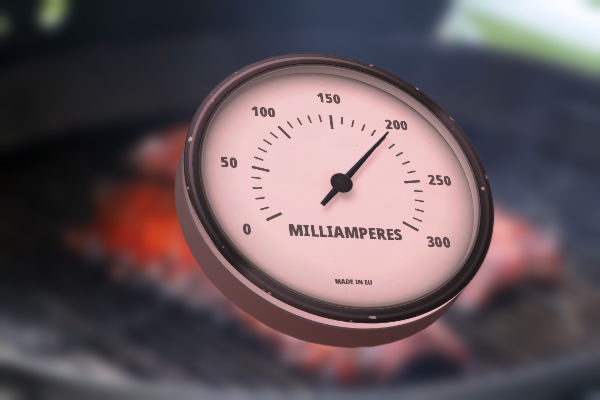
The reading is 200
